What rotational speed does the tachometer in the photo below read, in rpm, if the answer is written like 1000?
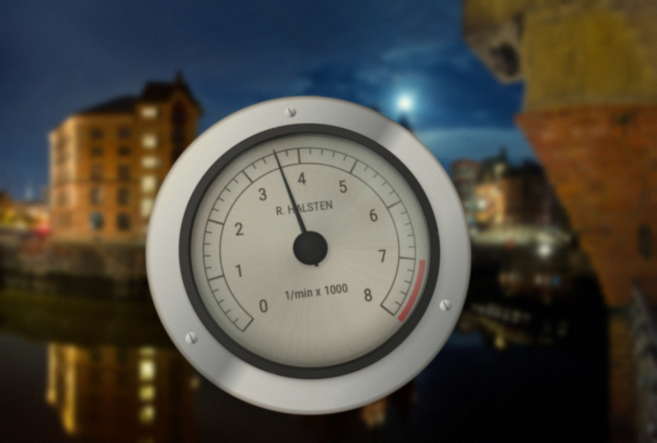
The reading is 3600
